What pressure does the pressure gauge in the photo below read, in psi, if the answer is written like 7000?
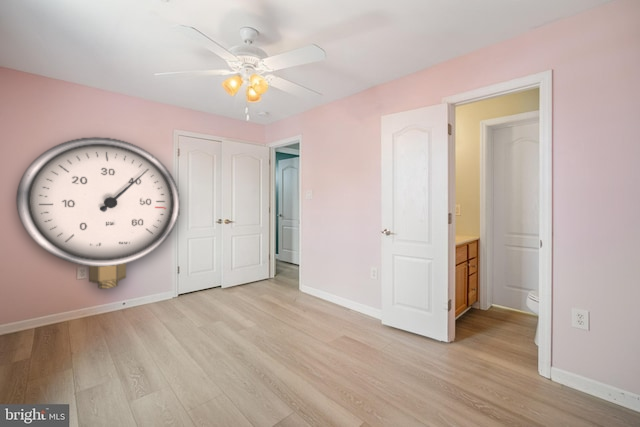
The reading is 40
